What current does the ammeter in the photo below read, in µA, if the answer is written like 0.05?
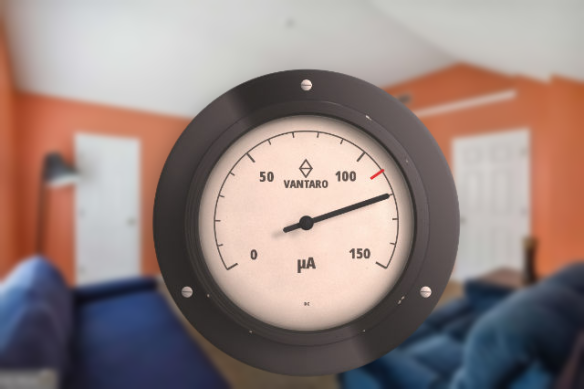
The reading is 120
